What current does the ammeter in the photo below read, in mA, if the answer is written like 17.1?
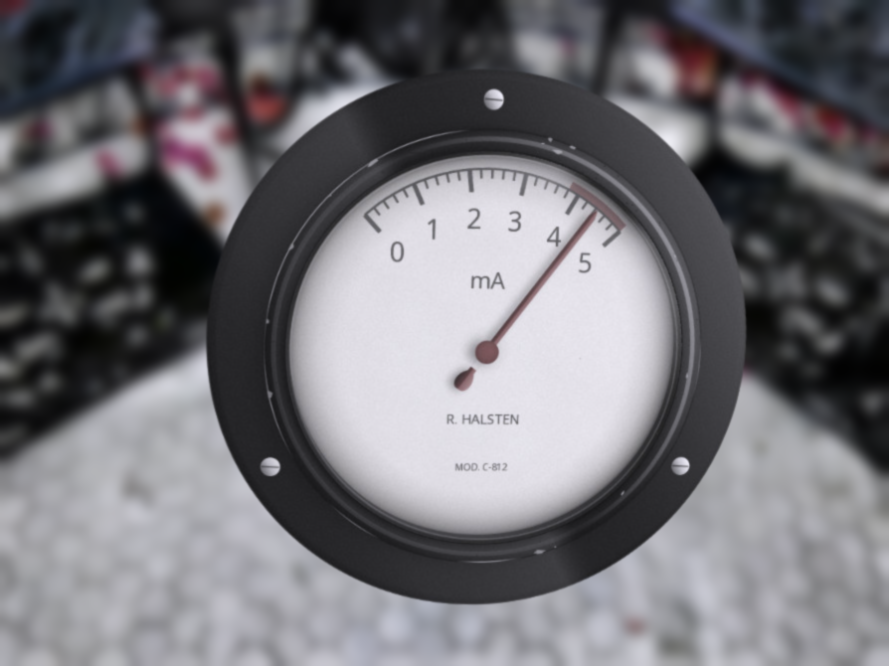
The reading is 4.4
